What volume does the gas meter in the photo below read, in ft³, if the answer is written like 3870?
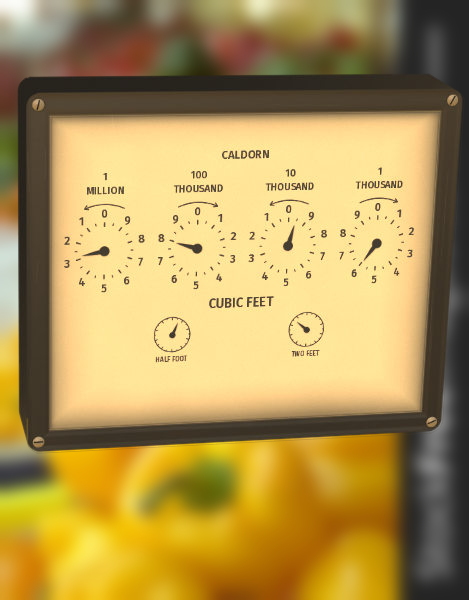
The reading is 279600
